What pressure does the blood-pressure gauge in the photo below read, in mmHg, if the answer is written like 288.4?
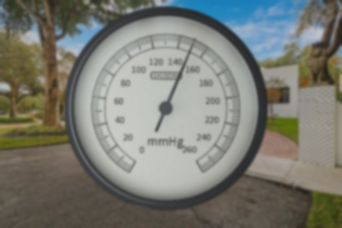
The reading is 150
